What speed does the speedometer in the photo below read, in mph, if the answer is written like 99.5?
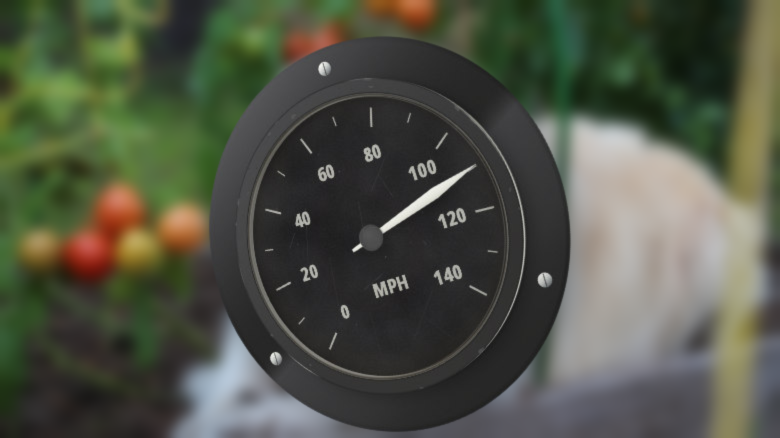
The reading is 110
